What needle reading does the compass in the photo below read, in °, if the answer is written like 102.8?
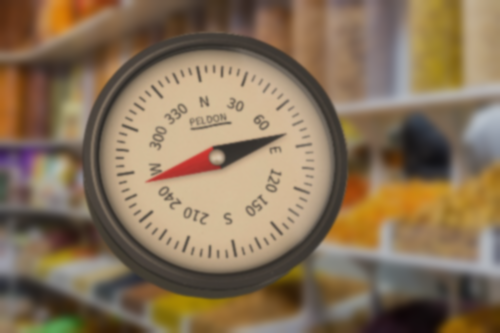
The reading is 260
